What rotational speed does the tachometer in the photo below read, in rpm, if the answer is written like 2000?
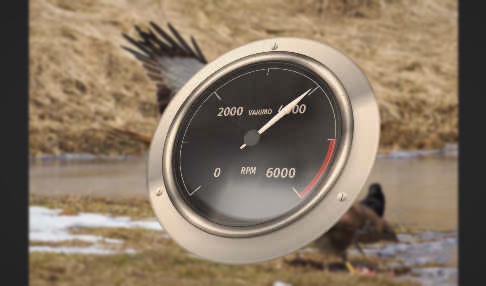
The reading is 4000
